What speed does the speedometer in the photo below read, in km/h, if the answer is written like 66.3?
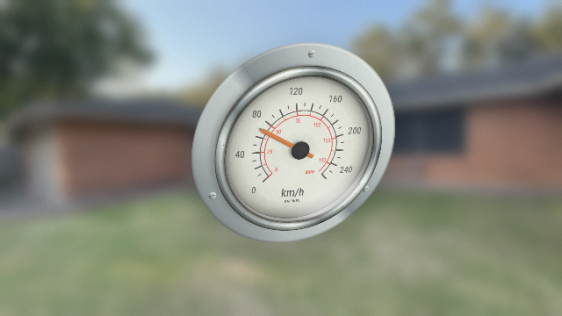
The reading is 70
